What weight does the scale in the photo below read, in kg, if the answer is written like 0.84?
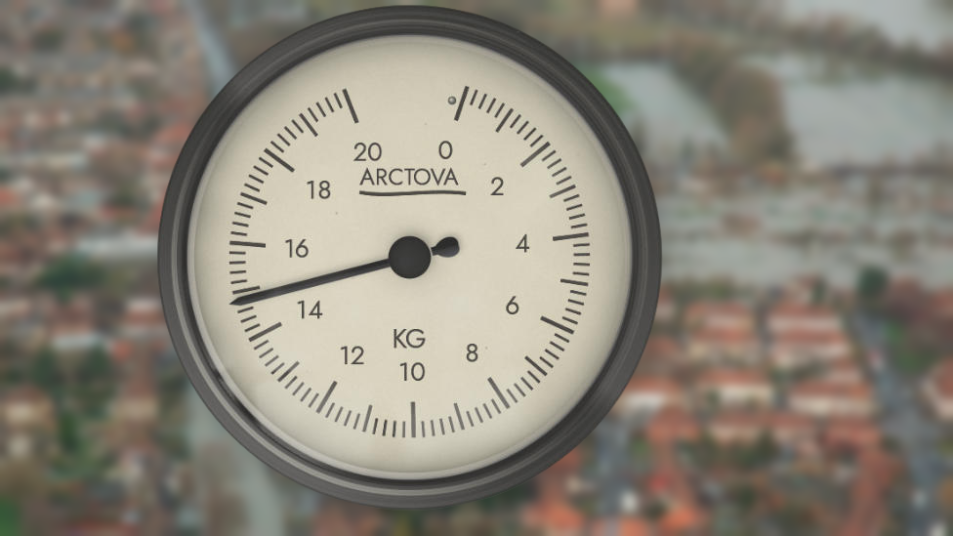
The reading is 14.8
